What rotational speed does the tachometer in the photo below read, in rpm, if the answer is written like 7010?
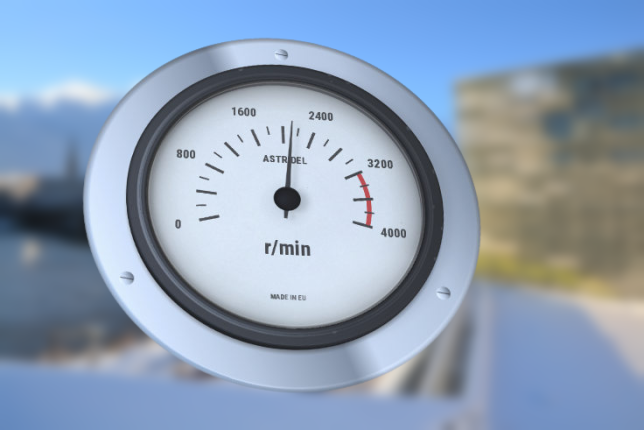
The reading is 2100
